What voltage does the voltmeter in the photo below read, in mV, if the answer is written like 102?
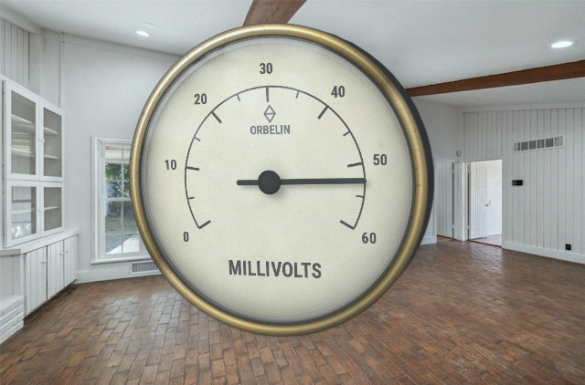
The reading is 52.5
